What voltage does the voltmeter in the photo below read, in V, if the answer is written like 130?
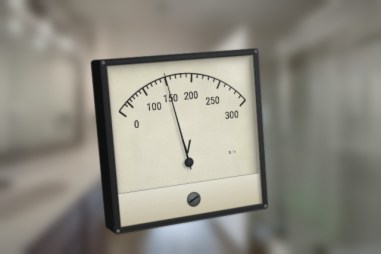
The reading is 150
